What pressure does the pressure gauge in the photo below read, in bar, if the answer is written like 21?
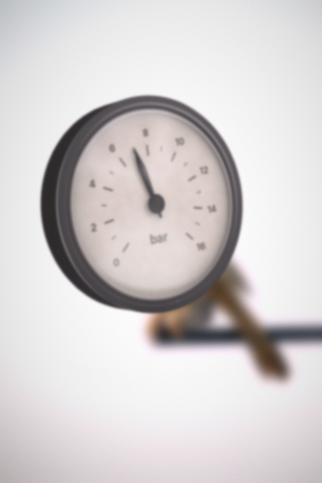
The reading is 7
